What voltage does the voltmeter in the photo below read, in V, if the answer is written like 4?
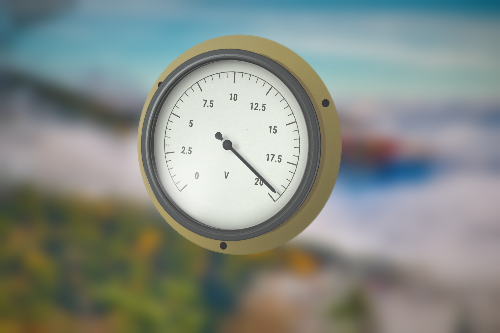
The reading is 19.5
